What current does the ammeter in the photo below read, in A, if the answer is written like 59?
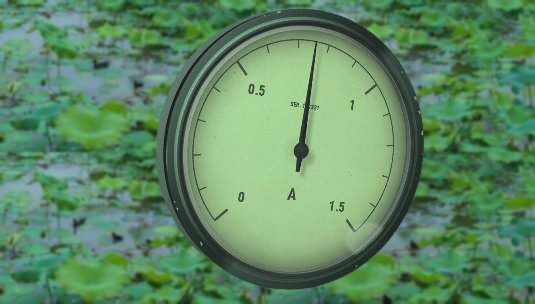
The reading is 0.75
